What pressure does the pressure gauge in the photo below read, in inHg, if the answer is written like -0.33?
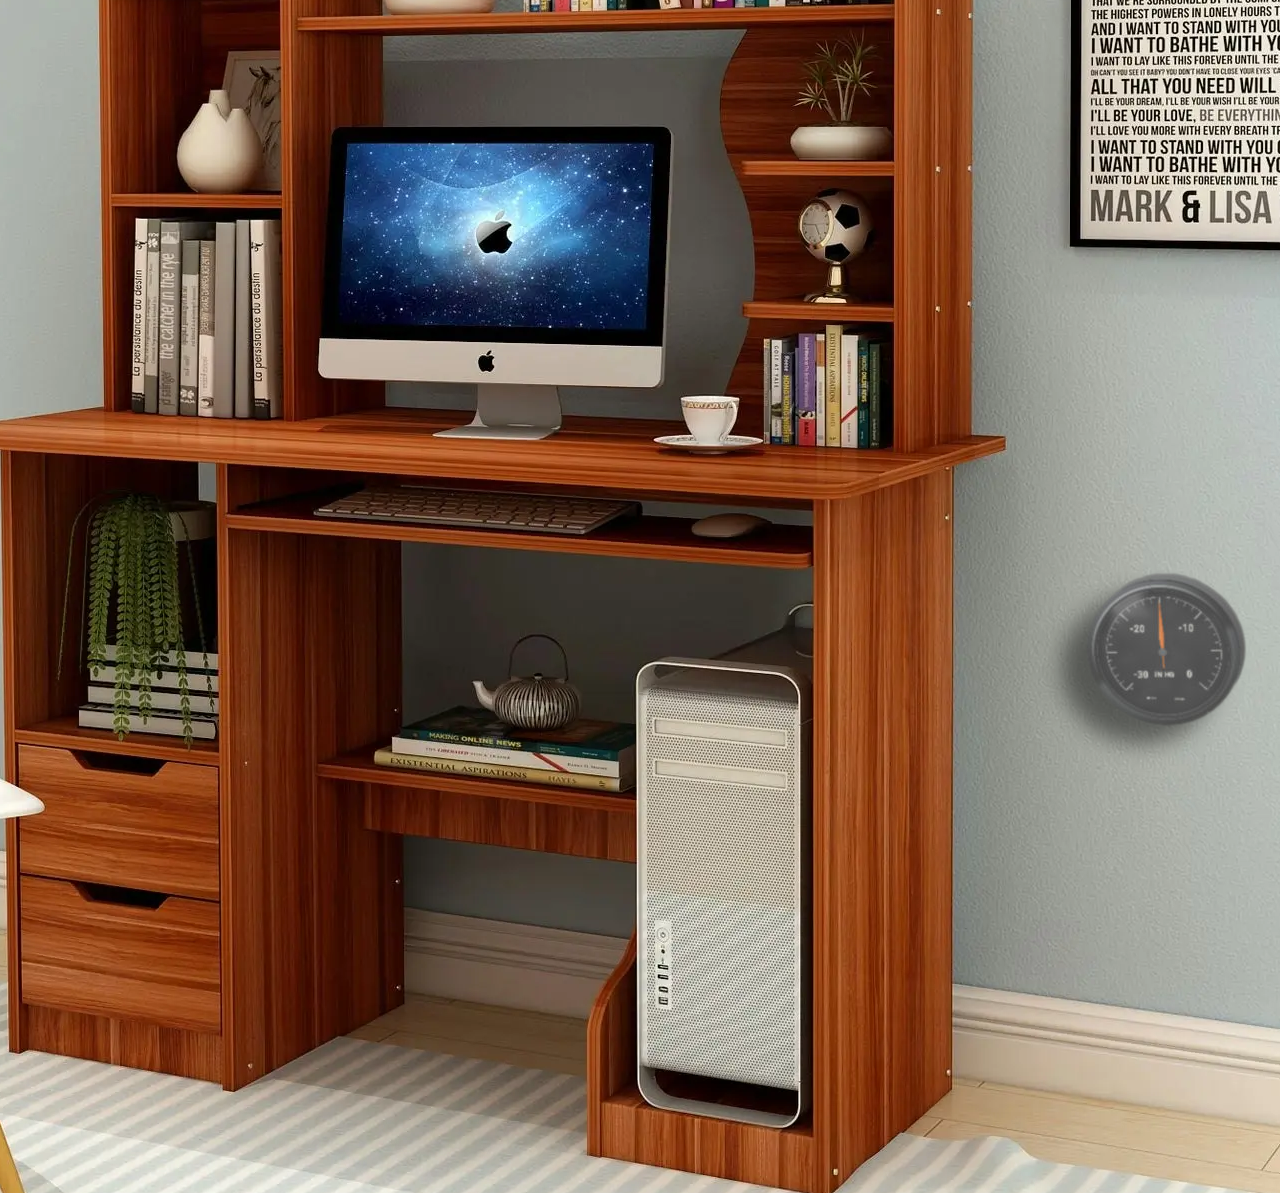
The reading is -15
